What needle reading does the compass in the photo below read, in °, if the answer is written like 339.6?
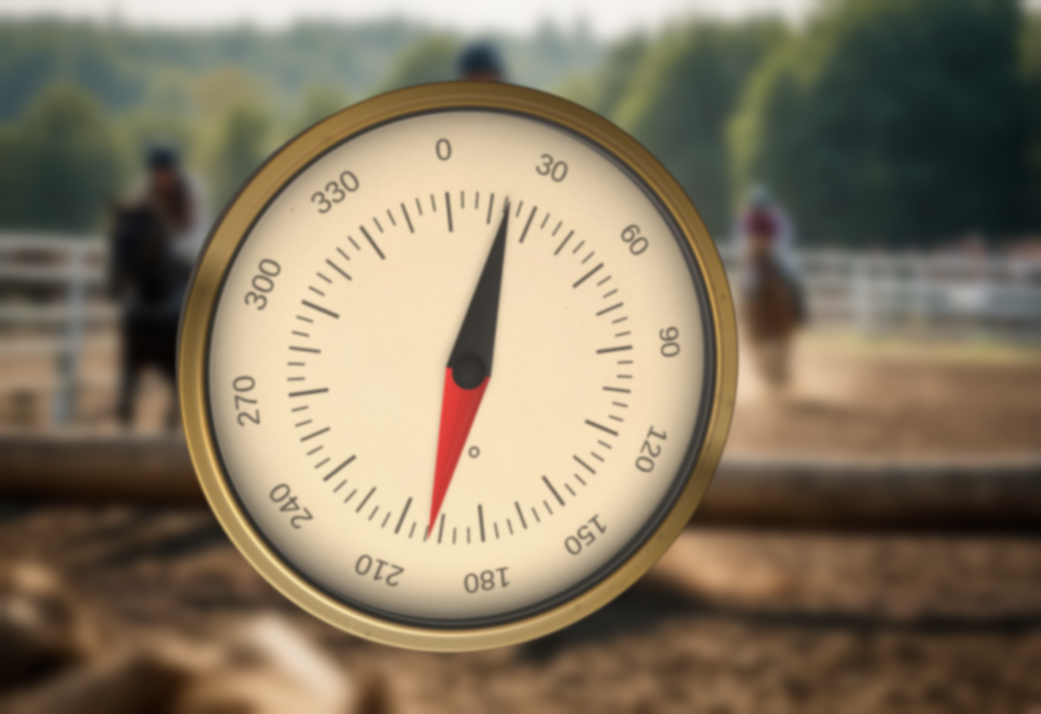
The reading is 200
